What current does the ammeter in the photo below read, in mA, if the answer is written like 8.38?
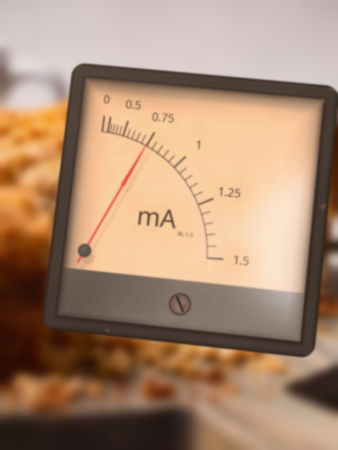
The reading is 0.75
